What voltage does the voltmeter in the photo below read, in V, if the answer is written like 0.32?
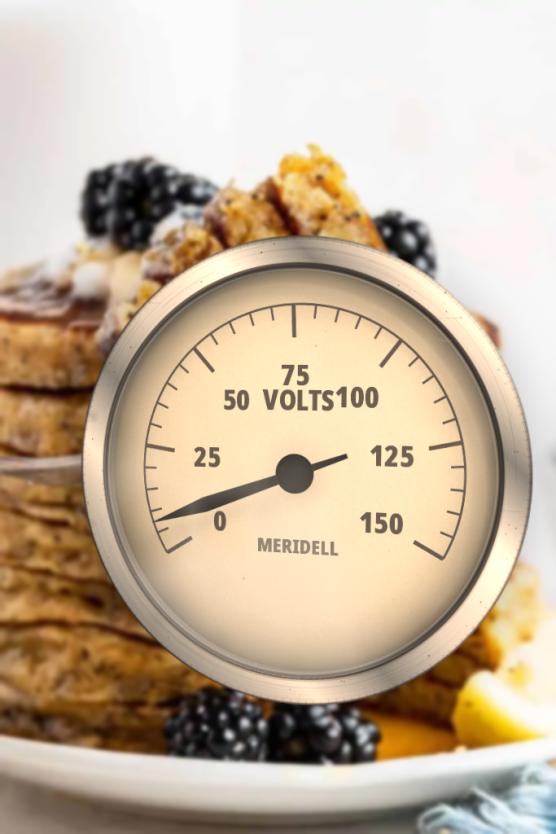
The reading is 7.5
